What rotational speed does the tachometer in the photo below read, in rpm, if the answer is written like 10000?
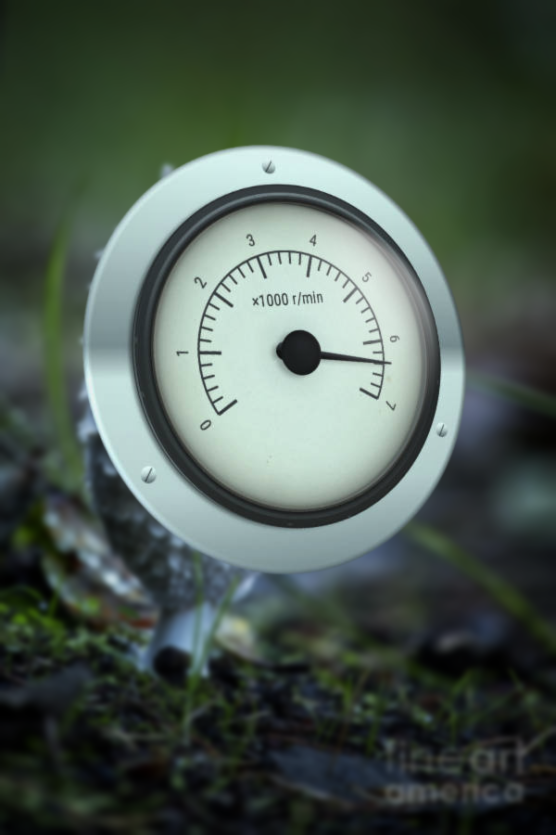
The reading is 6400
